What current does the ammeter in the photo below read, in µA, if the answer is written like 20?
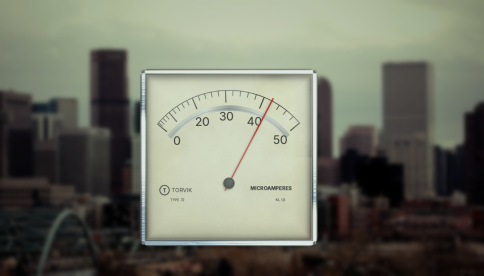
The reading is 42
